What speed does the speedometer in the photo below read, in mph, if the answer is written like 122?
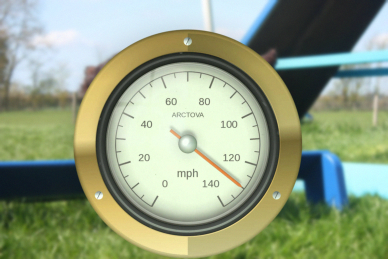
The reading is 130
